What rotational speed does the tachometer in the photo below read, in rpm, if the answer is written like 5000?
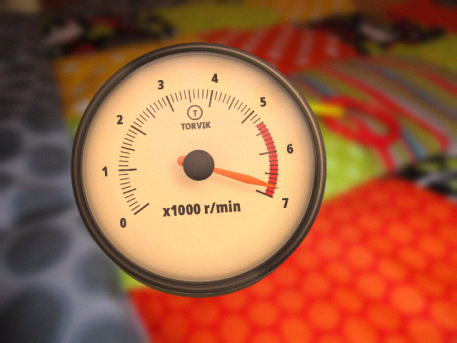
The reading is 6800
